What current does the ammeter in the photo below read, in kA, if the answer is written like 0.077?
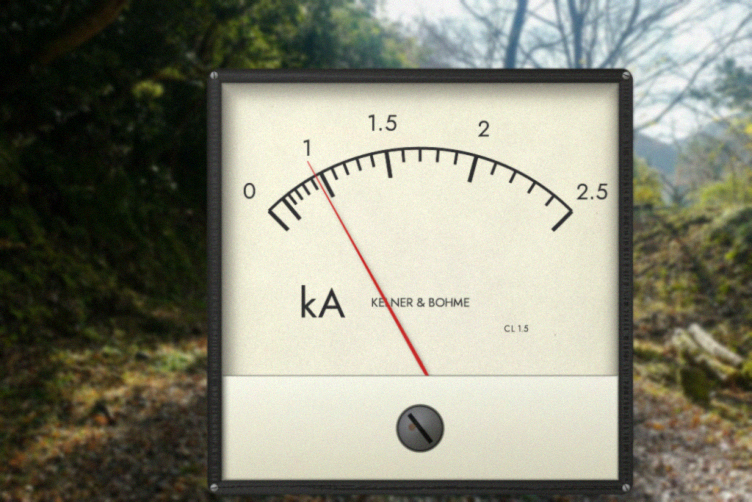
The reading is 0.95
